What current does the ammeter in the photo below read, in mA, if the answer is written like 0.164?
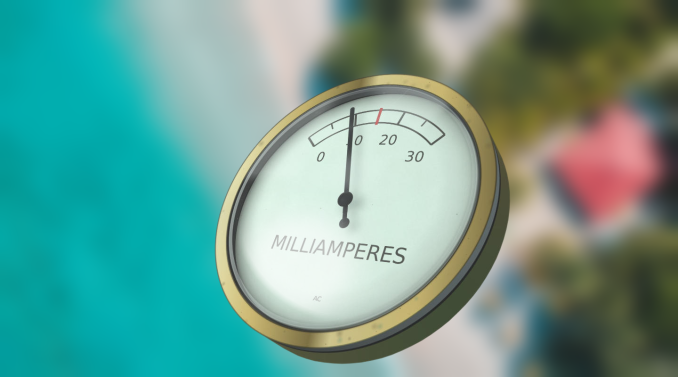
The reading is 10
